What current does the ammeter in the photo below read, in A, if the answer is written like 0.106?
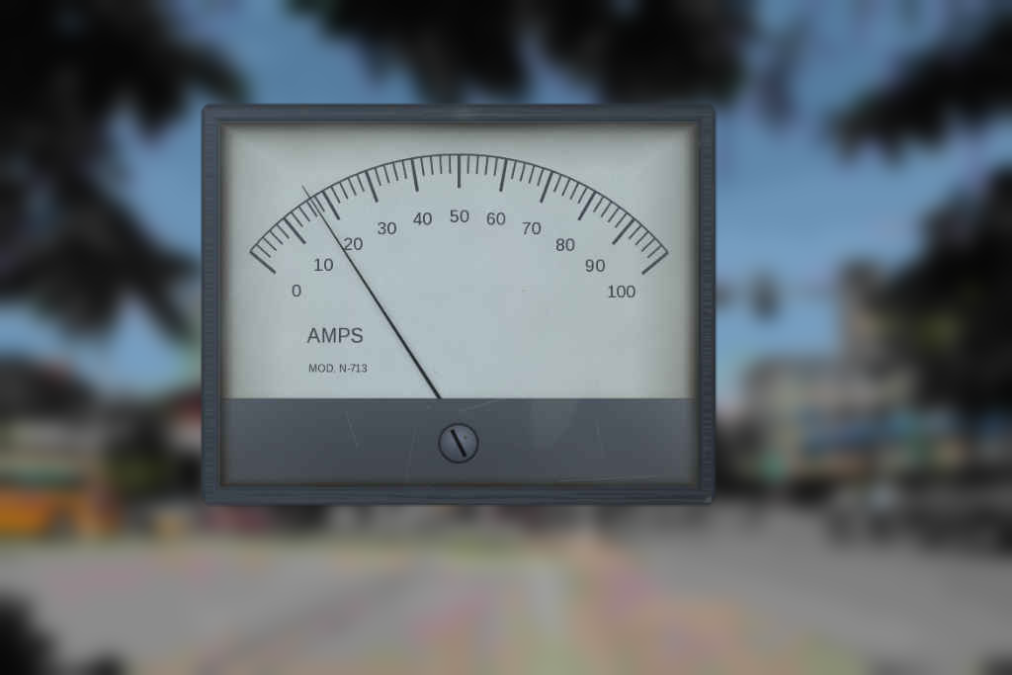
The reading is 17
